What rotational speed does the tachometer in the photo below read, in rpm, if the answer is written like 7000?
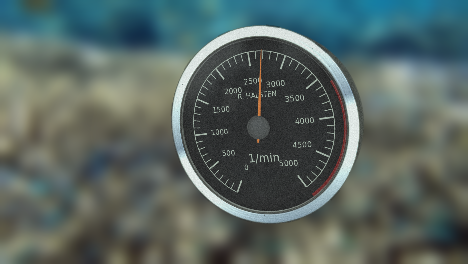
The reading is 2700
